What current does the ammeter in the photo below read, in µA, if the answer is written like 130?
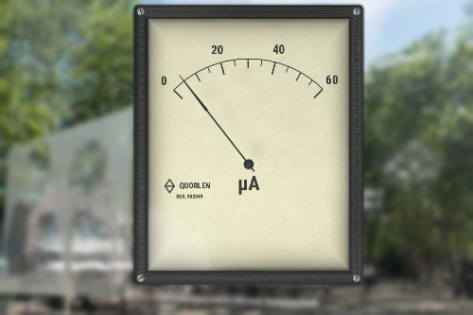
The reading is 5
